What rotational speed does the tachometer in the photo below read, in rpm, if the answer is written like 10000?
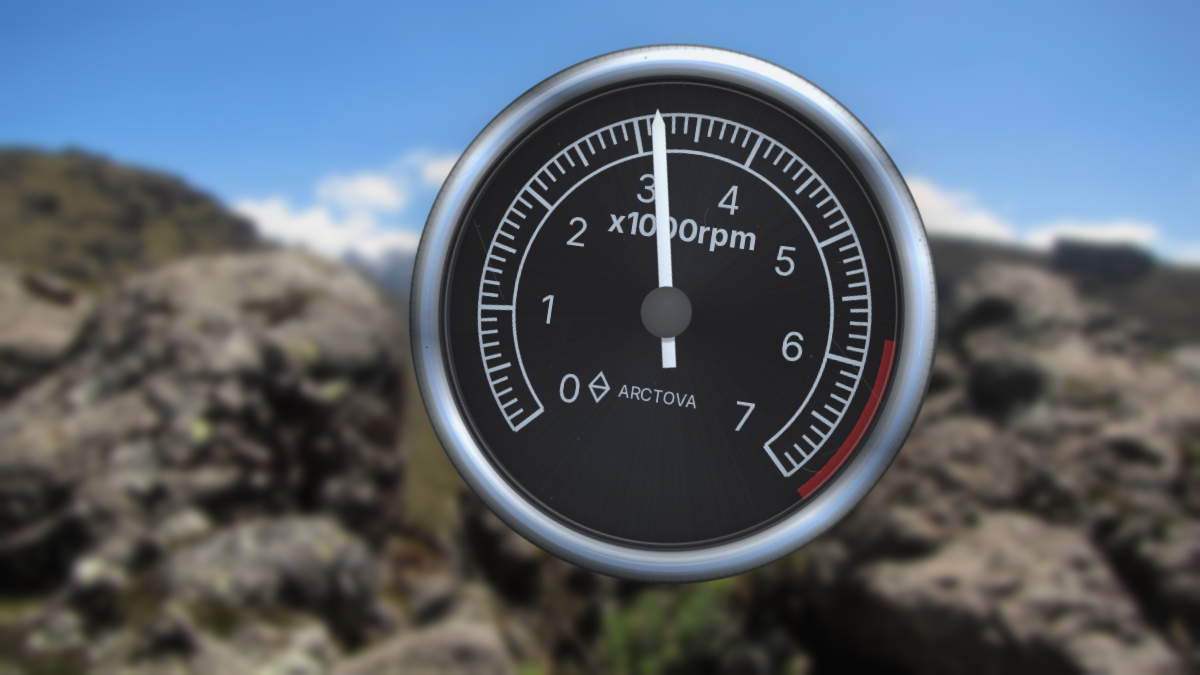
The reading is 3200
